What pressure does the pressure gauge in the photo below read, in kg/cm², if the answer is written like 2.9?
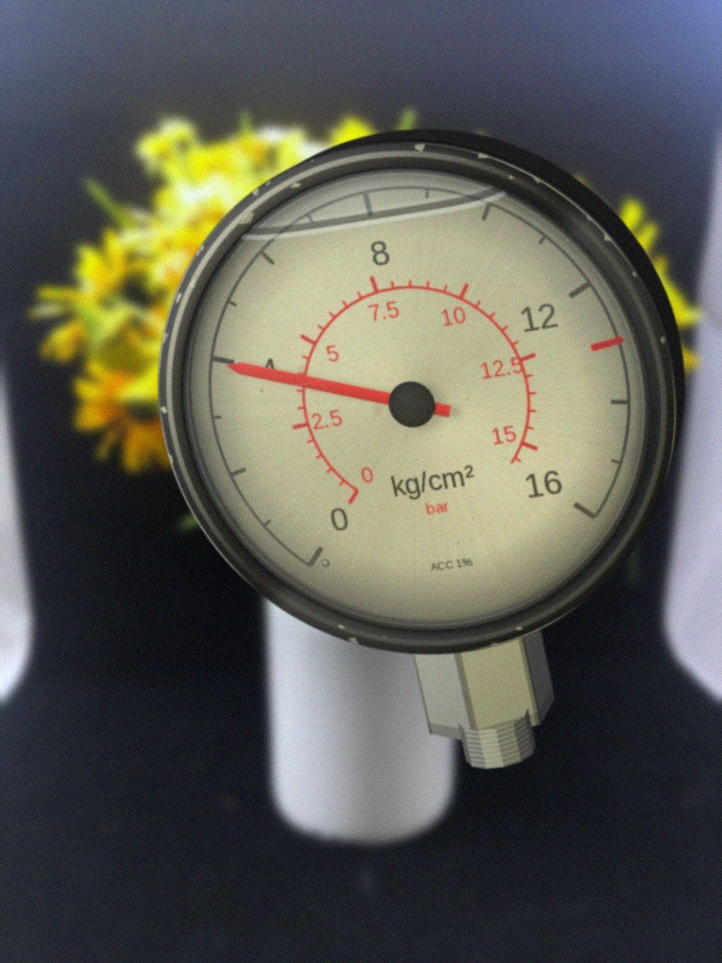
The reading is 4
